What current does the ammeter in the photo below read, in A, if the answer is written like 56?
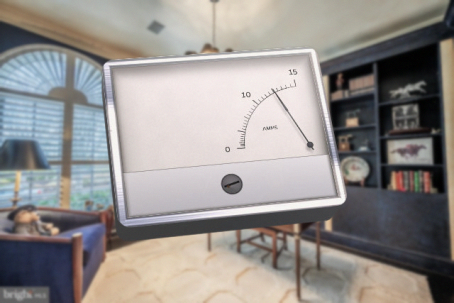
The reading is 12.5
